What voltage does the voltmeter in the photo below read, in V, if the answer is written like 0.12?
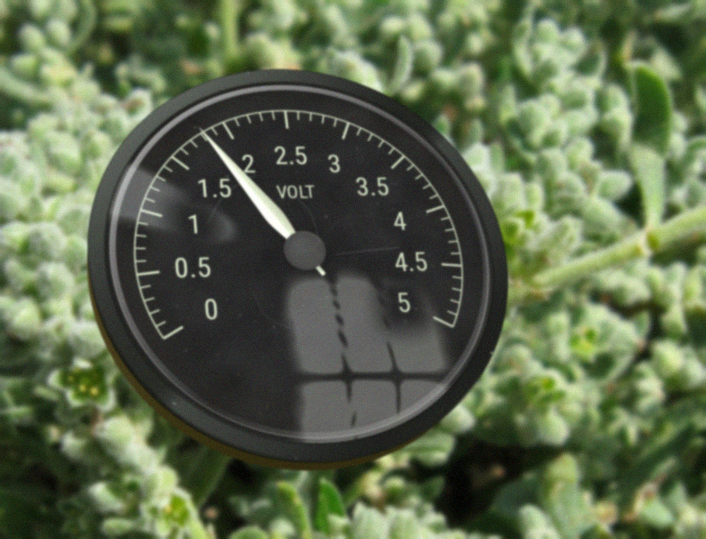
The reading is 1.8
